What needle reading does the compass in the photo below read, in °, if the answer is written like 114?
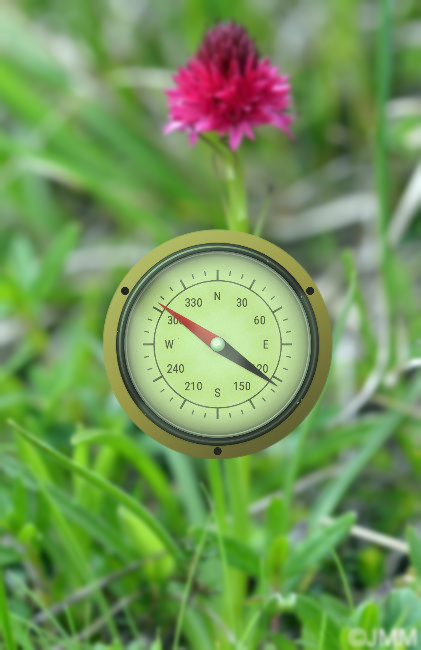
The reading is 305
